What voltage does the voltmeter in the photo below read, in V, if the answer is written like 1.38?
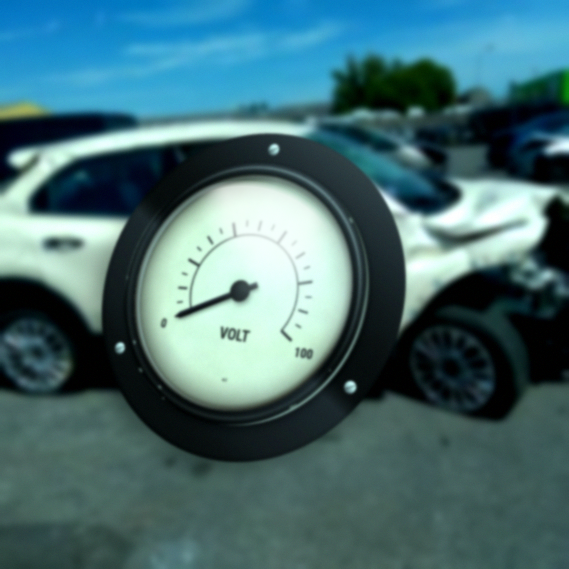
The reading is 0
